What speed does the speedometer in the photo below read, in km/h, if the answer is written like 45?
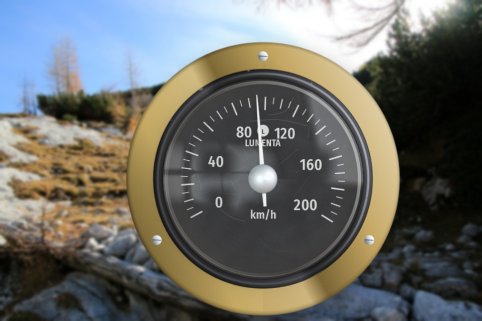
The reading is 95
